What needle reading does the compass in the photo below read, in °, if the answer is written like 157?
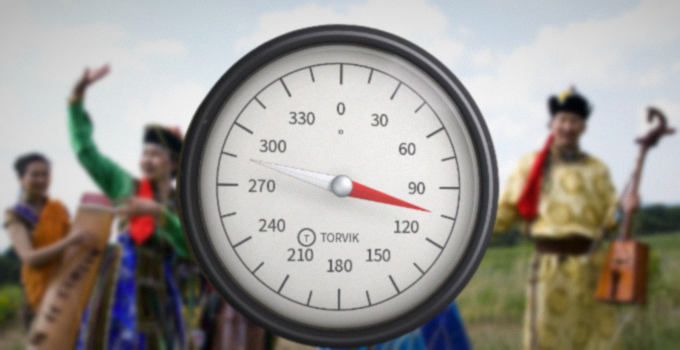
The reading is 105
